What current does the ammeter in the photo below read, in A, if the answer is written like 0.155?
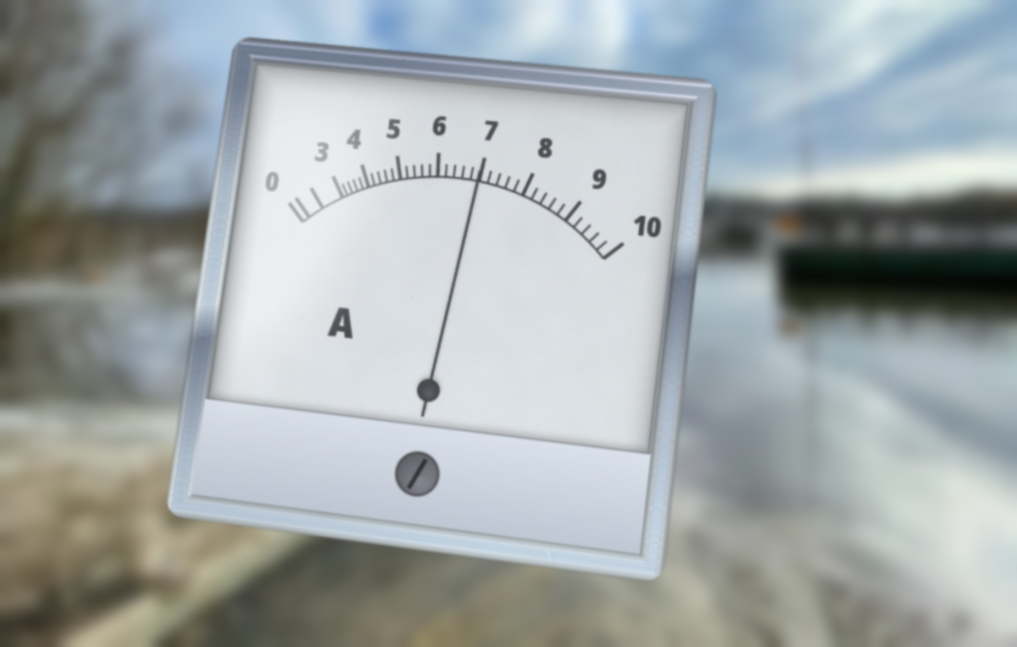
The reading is 7
